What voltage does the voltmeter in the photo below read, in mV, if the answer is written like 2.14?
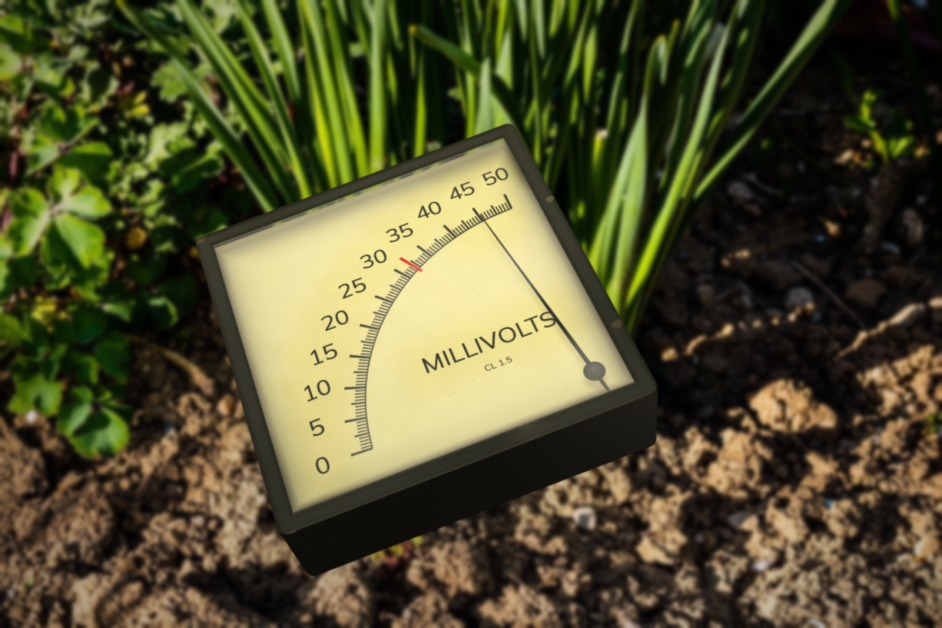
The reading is 45
